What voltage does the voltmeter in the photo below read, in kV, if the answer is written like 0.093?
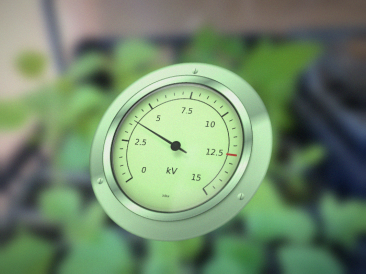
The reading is 3.75
